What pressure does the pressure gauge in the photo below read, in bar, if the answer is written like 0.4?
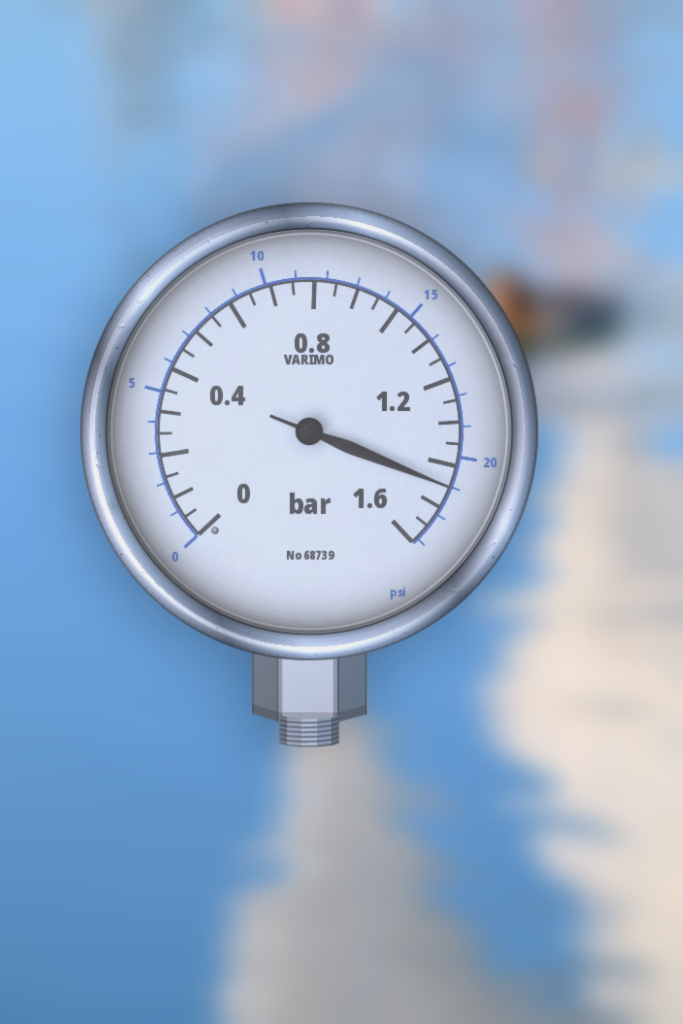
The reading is 1.45
